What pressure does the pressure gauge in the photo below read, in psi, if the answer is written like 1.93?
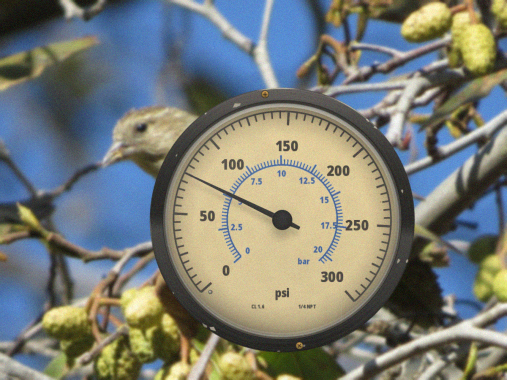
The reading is 75
